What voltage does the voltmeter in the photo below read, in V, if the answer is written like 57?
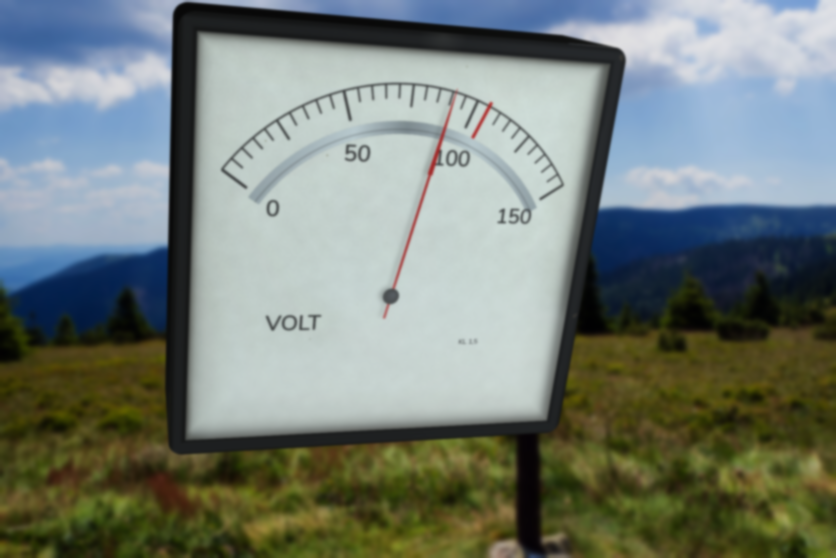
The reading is 90
